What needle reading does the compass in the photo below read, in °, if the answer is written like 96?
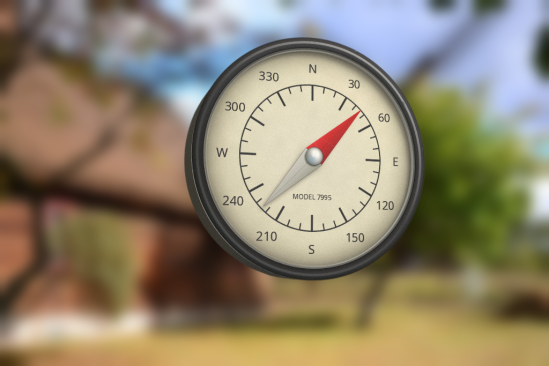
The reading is 45
